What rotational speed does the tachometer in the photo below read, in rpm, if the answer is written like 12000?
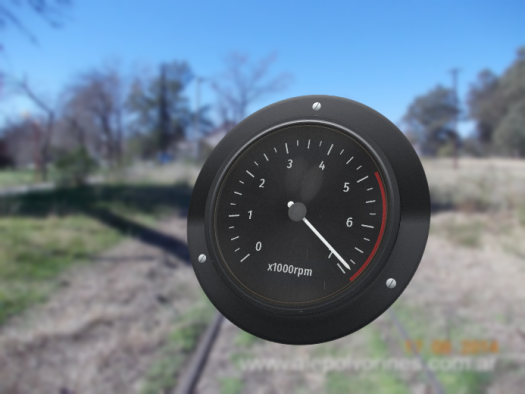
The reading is 6875
